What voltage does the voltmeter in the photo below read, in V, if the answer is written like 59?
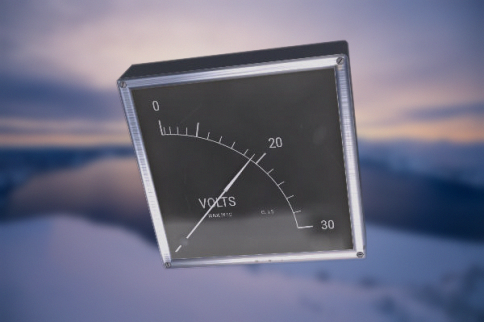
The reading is 19
